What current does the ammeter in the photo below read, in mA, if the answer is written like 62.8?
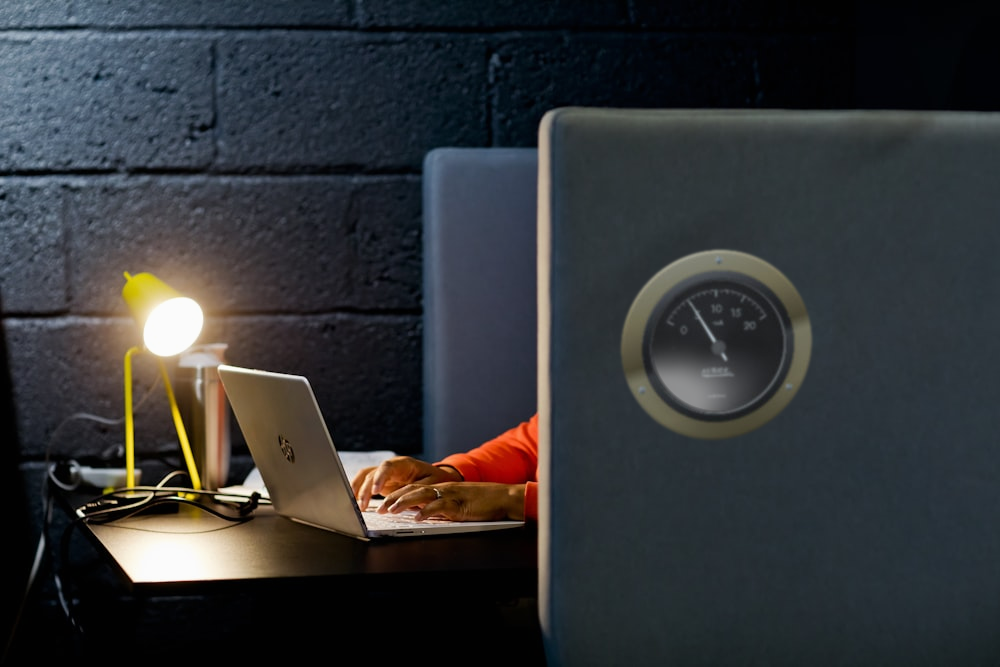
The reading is 5
